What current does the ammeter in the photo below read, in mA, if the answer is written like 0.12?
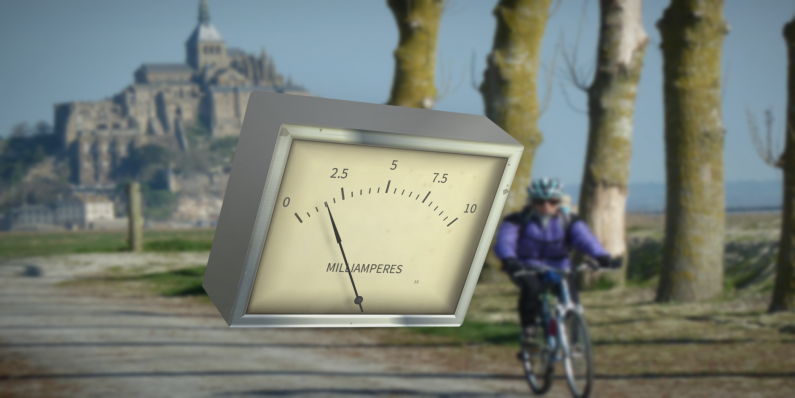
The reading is 1.5
